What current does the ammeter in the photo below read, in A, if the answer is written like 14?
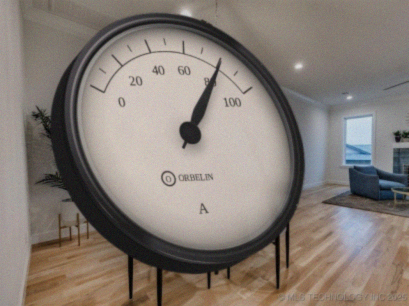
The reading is 80
